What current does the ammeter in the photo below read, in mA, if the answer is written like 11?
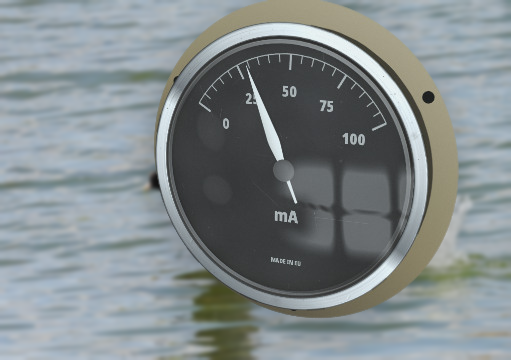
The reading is 30
